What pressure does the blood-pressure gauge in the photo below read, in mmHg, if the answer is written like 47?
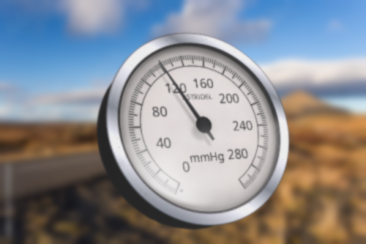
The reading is 120
